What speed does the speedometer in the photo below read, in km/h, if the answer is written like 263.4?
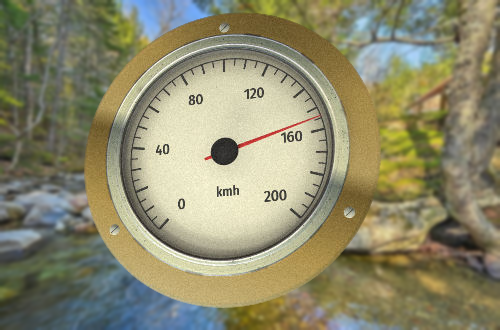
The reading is 155
